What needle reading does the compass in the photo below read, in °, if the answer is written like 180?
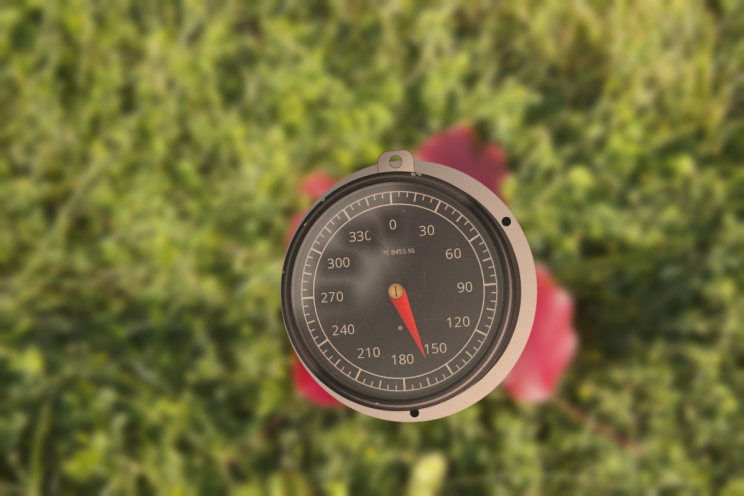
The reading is 160
